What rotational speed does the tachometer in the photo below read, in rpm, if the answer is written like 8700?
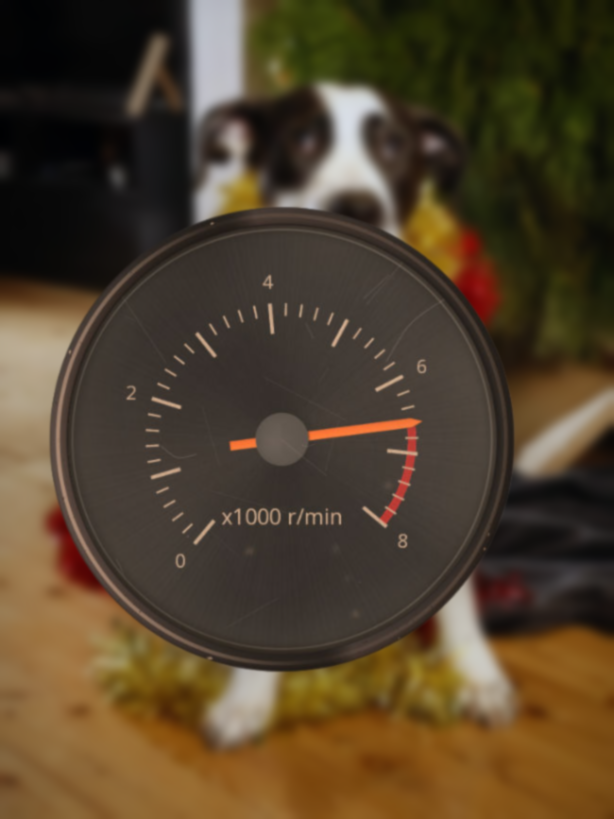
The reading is 6600
